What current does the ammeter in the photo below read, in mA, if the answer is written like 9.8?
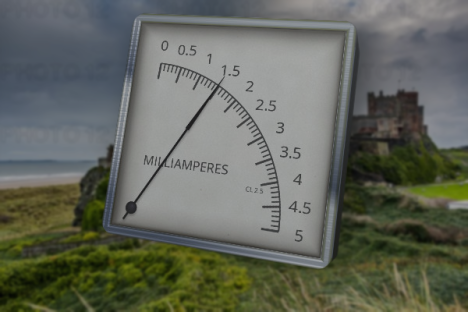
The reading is 1.5
